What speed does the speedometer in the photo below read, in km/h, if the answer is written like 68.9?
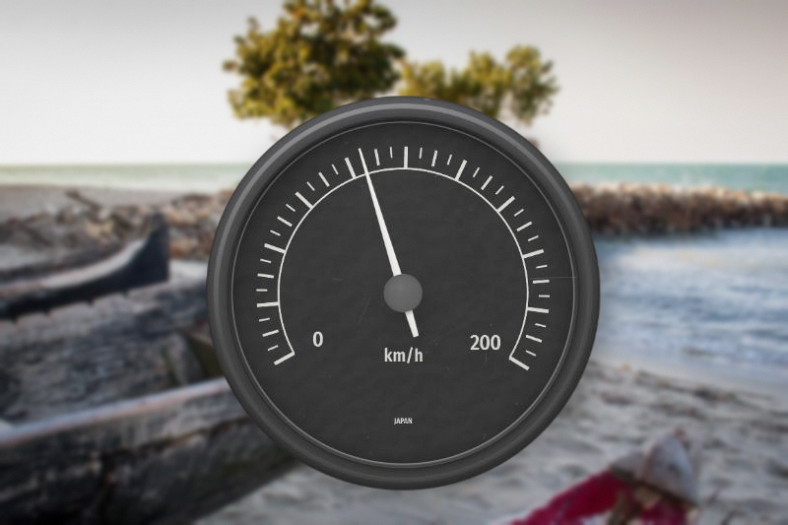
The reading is 85
